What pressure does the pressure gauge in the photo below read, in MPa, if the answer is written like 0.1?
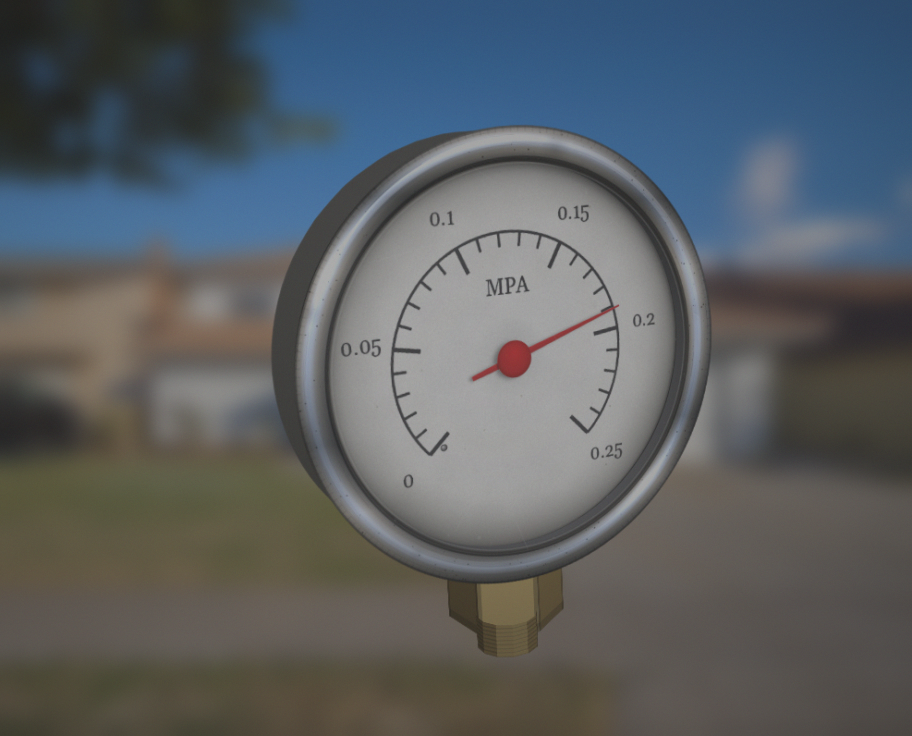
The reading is 0.19
